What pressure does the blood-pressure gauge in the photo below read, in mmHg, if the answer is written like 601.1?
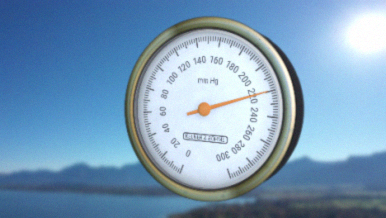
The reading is 220
